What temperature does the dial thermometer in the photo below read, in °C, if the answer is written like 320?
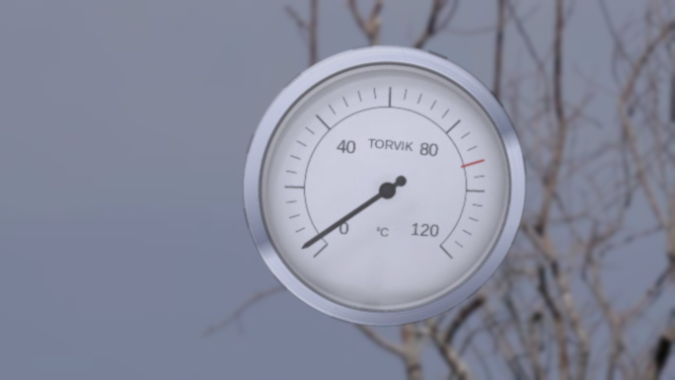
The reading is 4
